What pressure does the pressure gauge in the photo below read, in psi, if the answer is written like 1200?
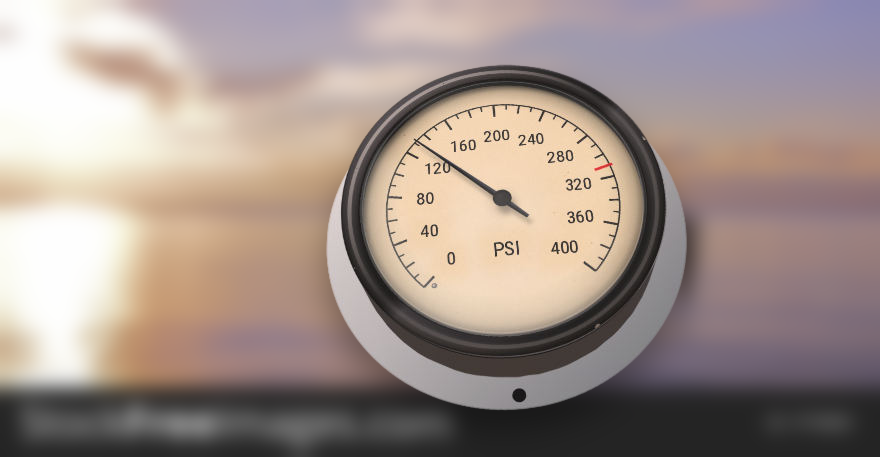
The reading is 130
